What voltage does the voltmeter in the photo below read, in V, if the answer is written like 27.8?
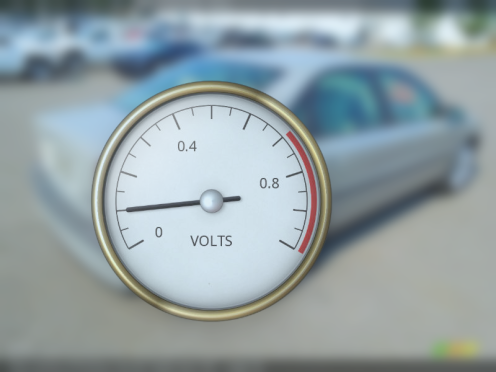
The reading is 0.1
